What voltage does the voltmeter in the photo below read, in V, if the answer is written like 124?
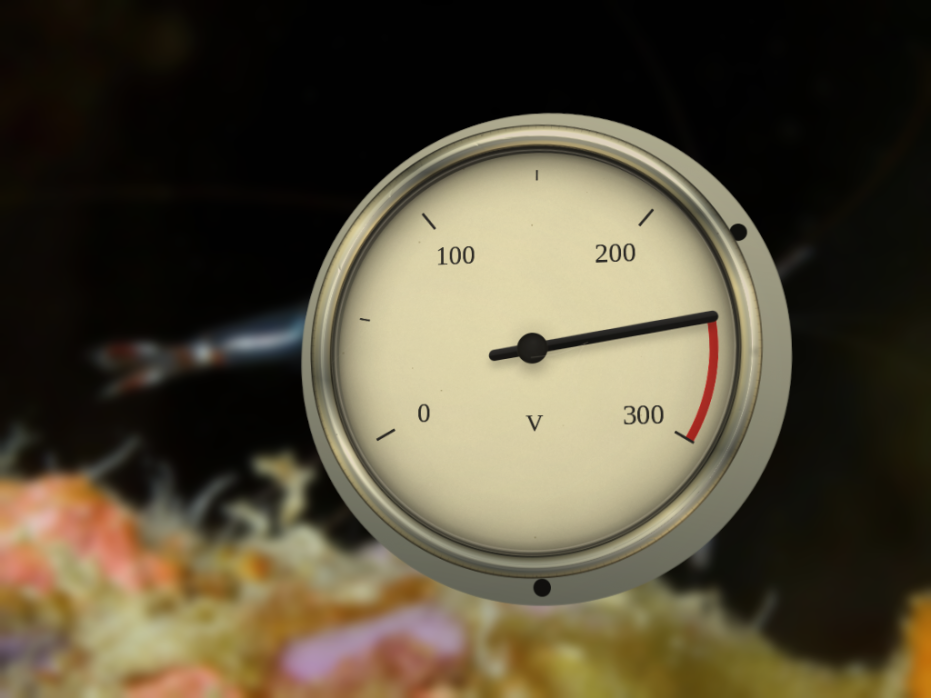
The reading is 250
